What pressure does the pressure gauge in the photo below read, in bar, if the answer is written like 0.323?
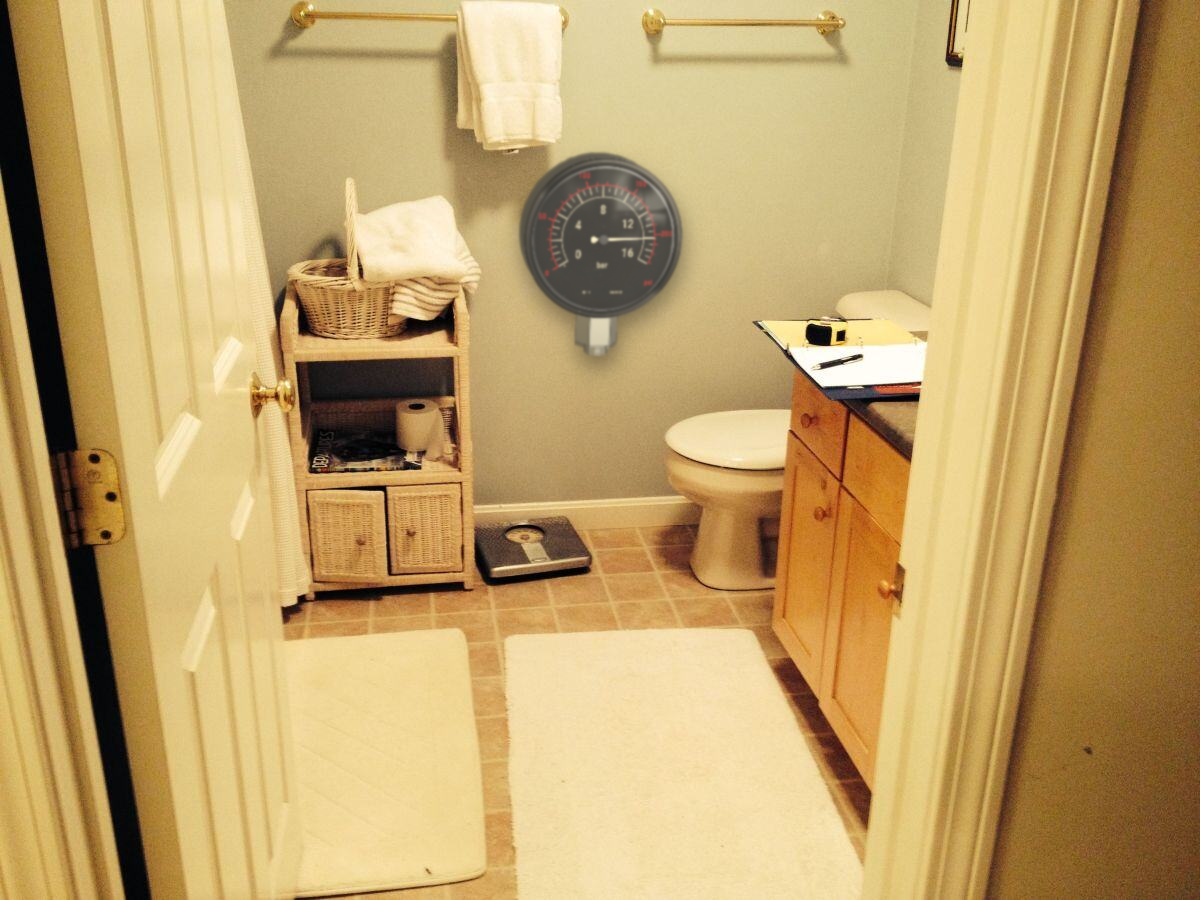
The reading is 14
